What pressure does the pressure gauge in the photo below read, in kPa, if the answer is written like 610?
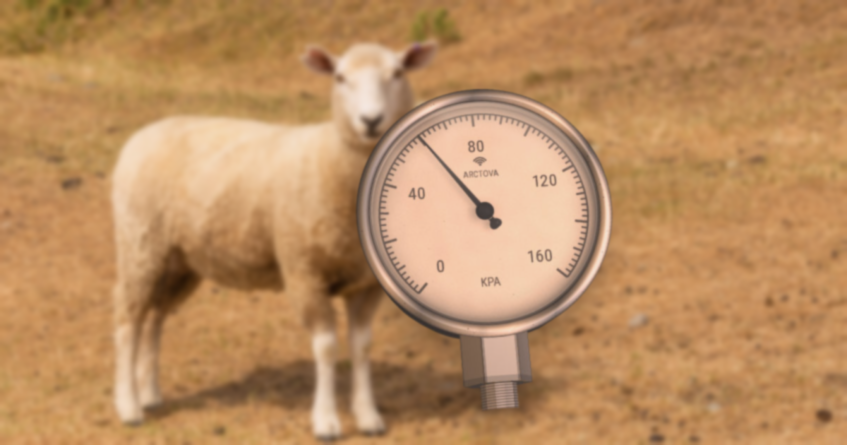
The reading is 60
